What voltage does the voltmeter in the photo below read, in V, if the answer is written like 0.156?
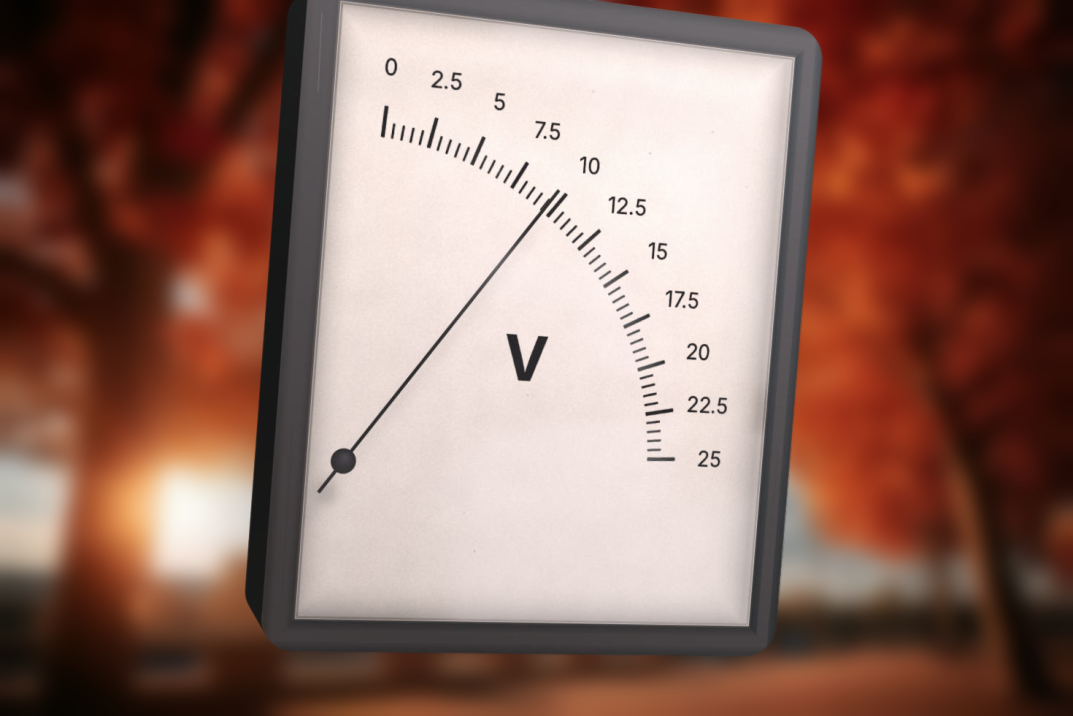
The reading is 9.5
